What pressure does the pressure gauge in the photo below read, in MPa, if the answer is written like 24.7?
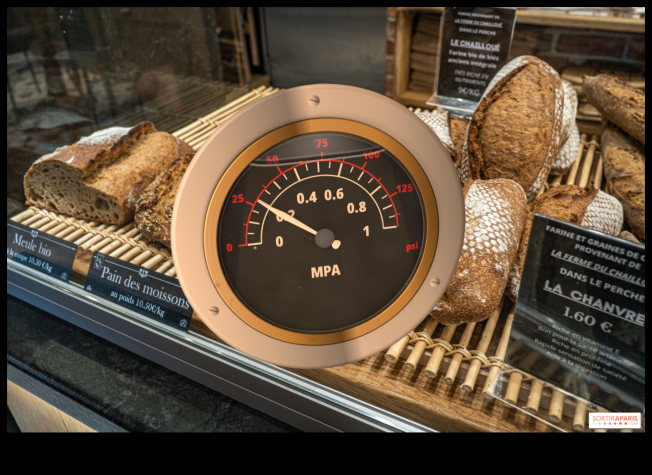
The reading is 0.2
